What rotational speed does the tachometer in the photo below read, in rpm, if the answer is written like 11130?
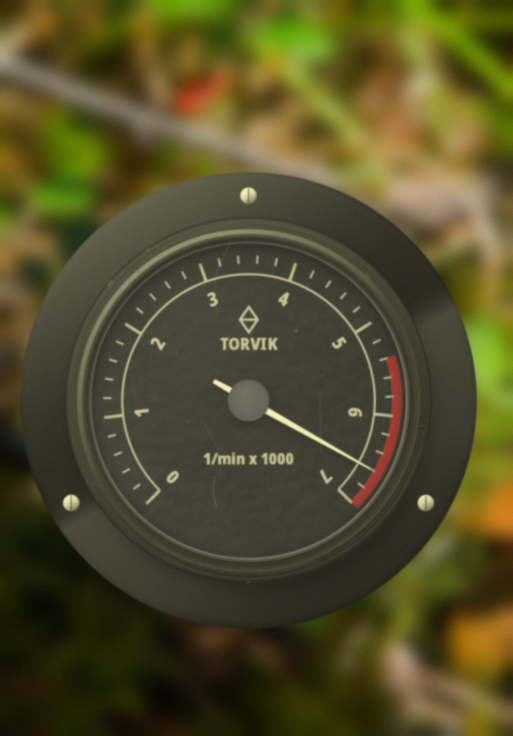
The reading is 6600
